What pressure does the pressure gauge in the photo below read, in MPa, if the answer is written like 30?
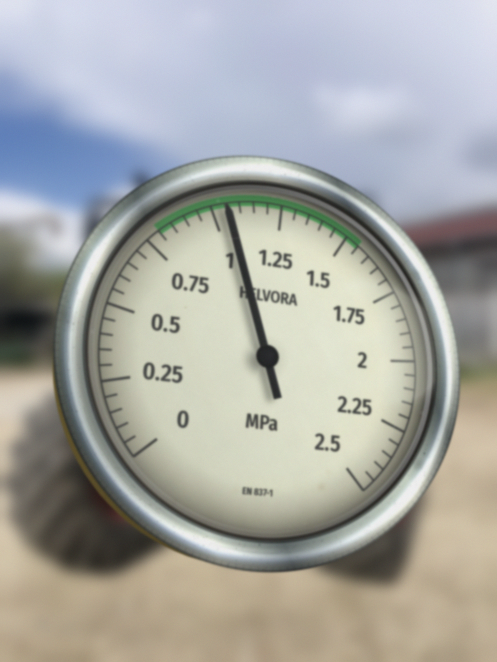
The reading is 1.05
